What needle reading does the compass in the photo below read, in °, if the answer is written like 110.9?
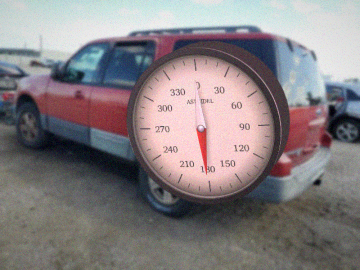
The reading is 180
